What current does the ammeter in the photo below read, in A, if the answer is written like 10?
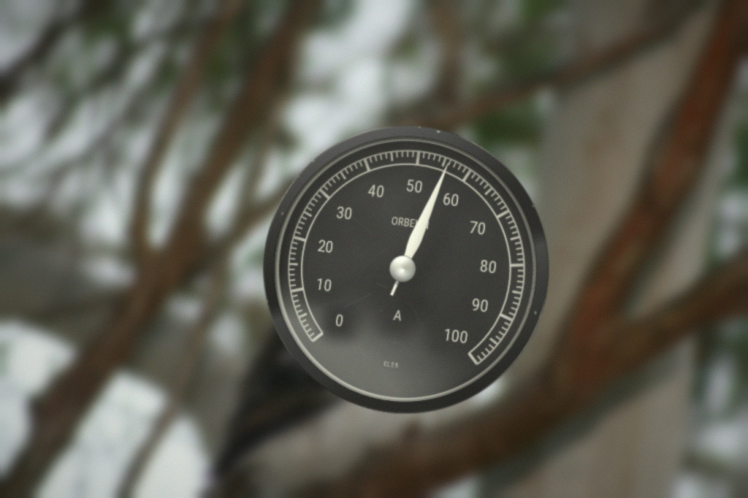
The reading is 56
